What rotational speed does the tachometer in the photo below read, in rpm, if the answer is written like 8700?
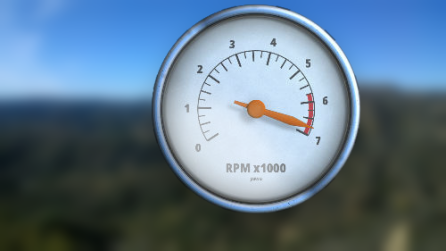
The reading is 6750
